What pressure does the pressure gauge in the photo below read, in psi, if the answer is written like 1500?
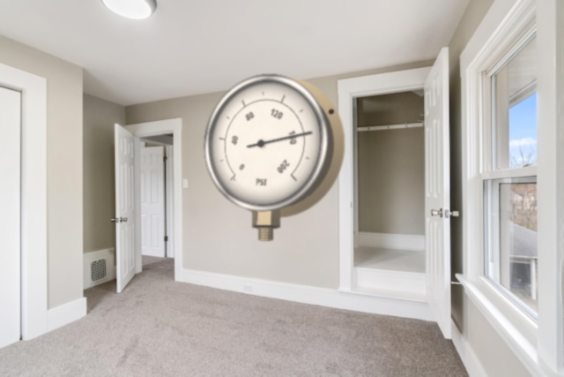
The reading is 160
